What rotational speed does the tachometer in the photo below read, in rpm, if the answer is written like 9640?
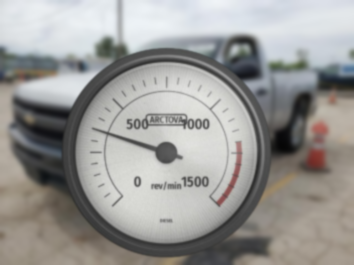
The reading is 350
